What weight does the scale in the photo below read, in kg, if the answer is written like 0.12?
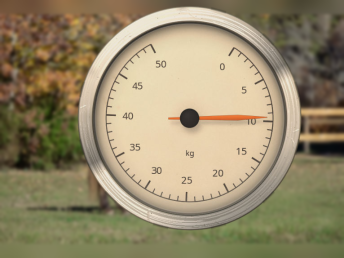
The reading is 9.5
